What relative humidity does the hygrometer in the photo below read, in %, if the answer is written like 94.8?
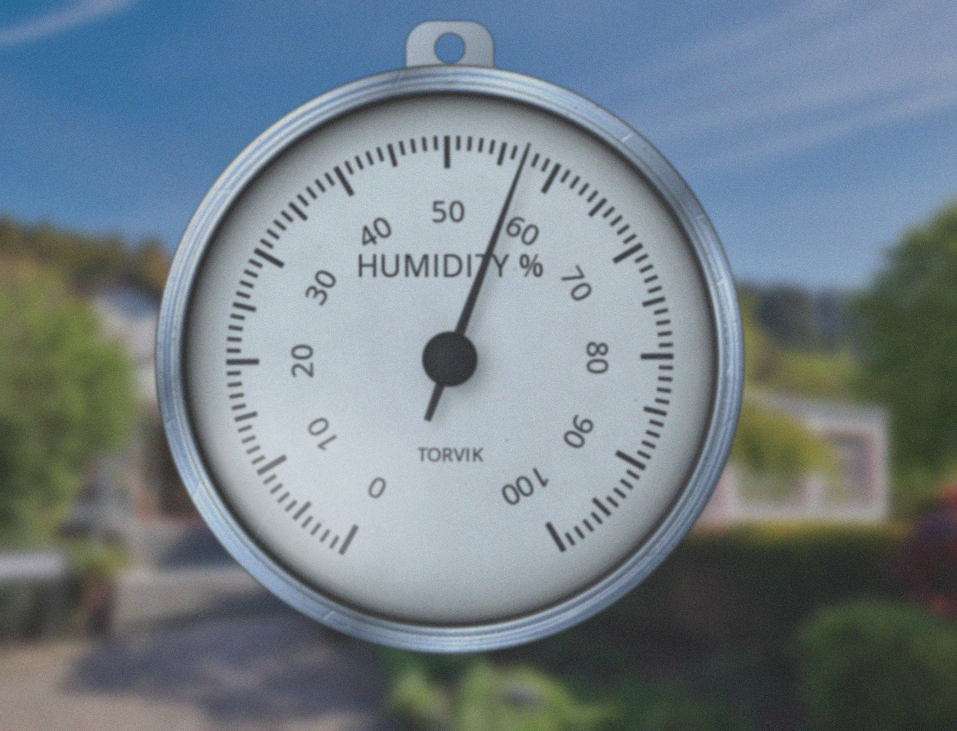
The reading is 57
